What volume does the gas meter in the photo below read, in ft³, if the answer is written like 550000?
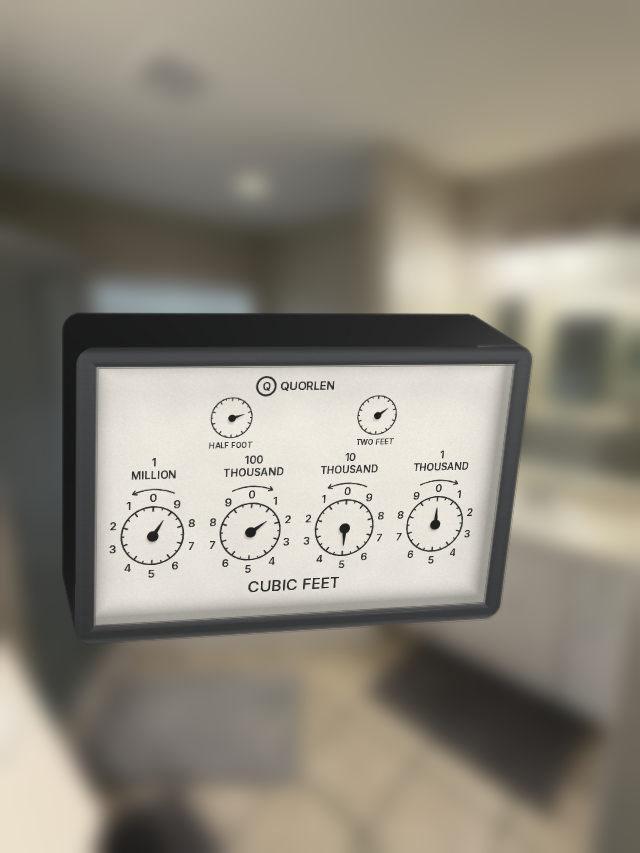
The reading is 915000
